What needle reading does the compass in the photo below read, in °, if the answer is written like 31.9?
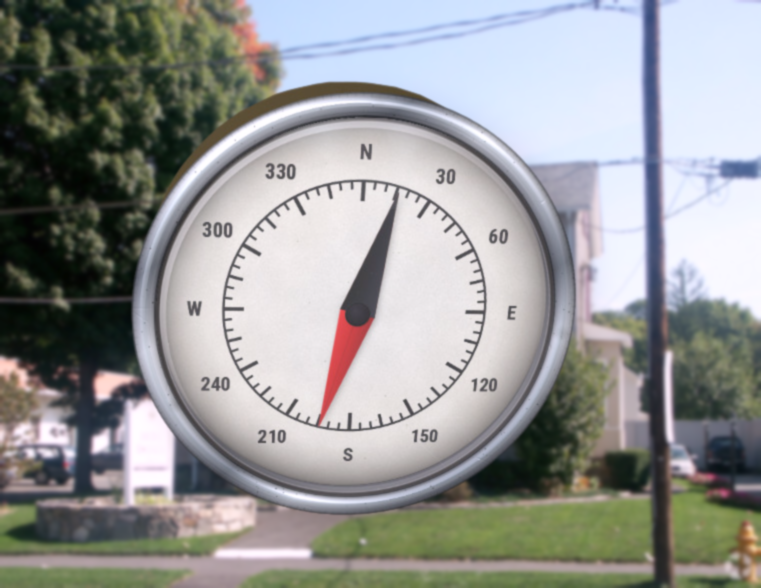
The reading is 195
